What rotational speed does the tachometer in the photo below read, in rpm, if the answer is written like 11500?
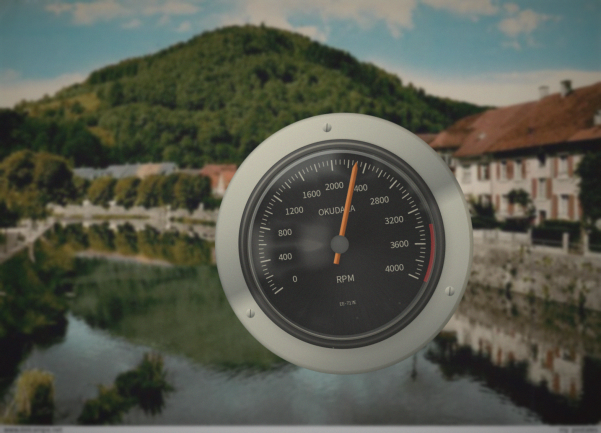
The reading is 2300
